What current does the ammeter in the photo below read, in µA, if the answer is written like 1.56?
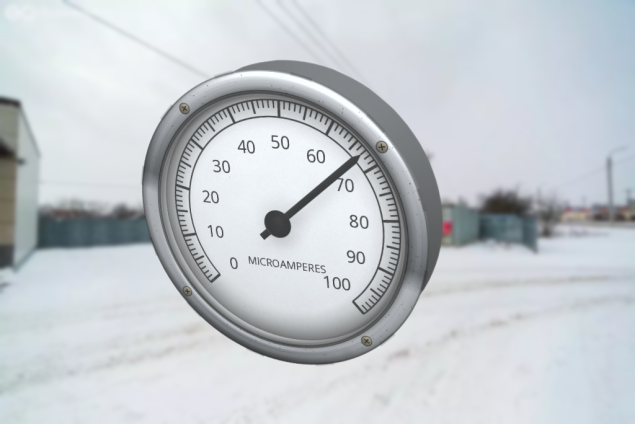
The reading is 67
